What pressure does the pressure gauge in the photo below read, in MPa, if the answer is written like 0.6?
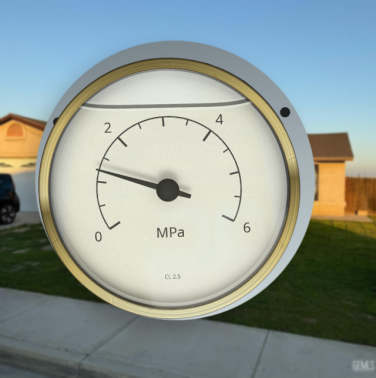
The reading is 1.25
